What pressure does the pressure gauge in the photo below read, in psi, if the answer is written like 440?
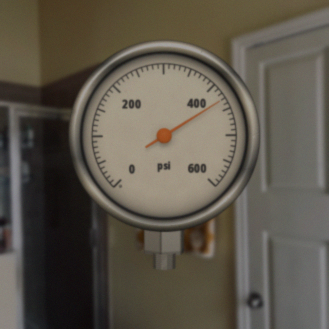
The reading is 430
